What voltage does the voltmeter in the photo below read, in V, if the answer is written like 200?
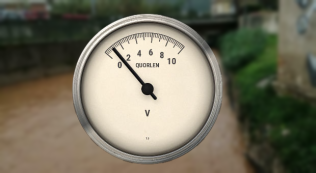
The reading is 1
